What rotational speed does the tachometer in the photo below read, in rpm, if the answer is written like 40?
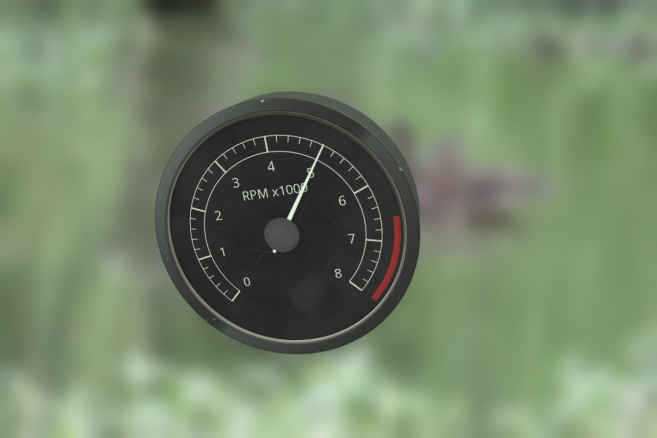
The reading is 5000
